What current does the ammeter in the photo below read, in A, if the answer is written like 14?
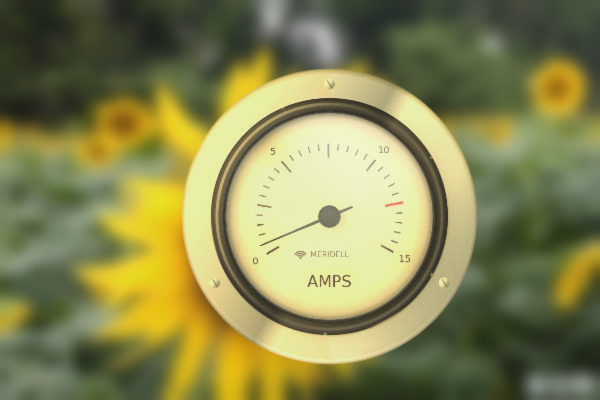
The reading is 0.5
